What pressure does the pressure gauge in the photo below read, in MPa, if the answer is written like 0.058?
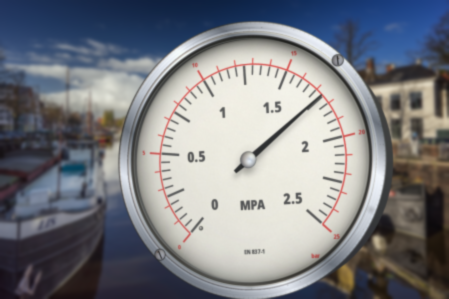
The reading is 1.75
